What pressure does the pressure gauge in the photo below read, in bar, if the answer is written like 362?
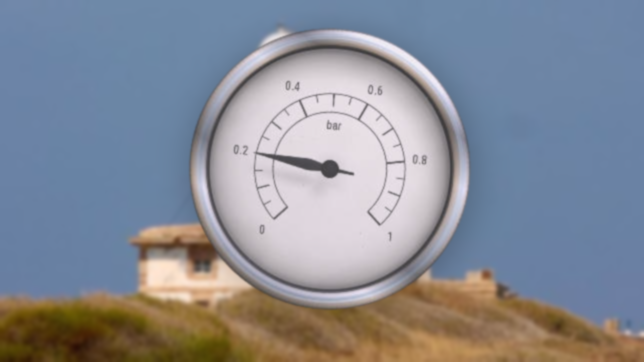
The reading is 0.2
